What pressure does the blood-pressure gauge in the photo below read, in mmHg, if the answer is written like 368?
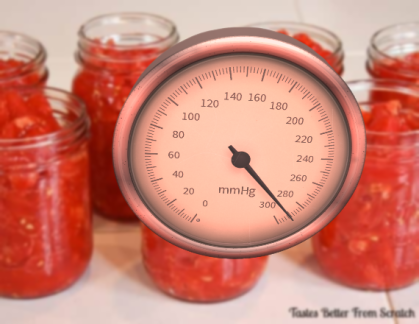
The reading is 290
